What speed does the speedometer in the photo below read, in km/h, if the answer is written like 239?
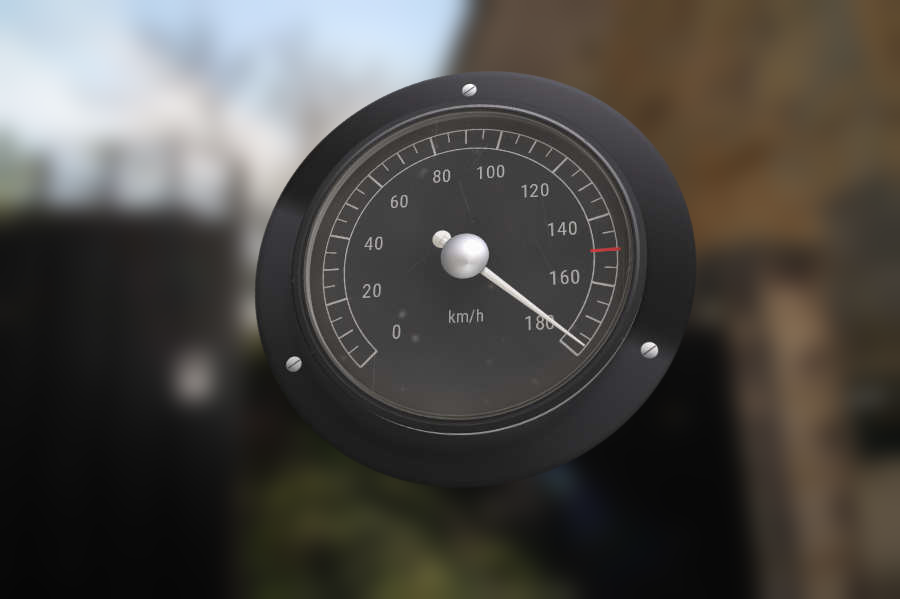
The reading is 177.5
